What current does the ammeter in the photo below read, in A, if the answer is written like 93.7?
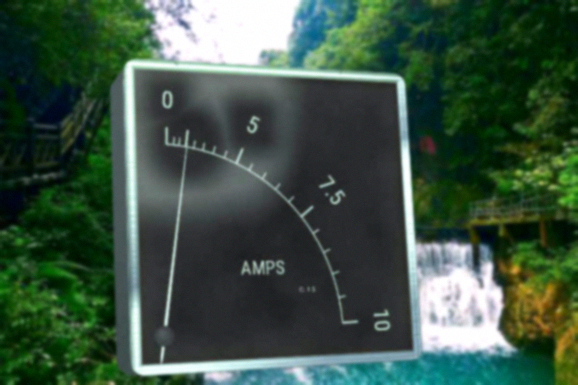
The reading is 2.5
